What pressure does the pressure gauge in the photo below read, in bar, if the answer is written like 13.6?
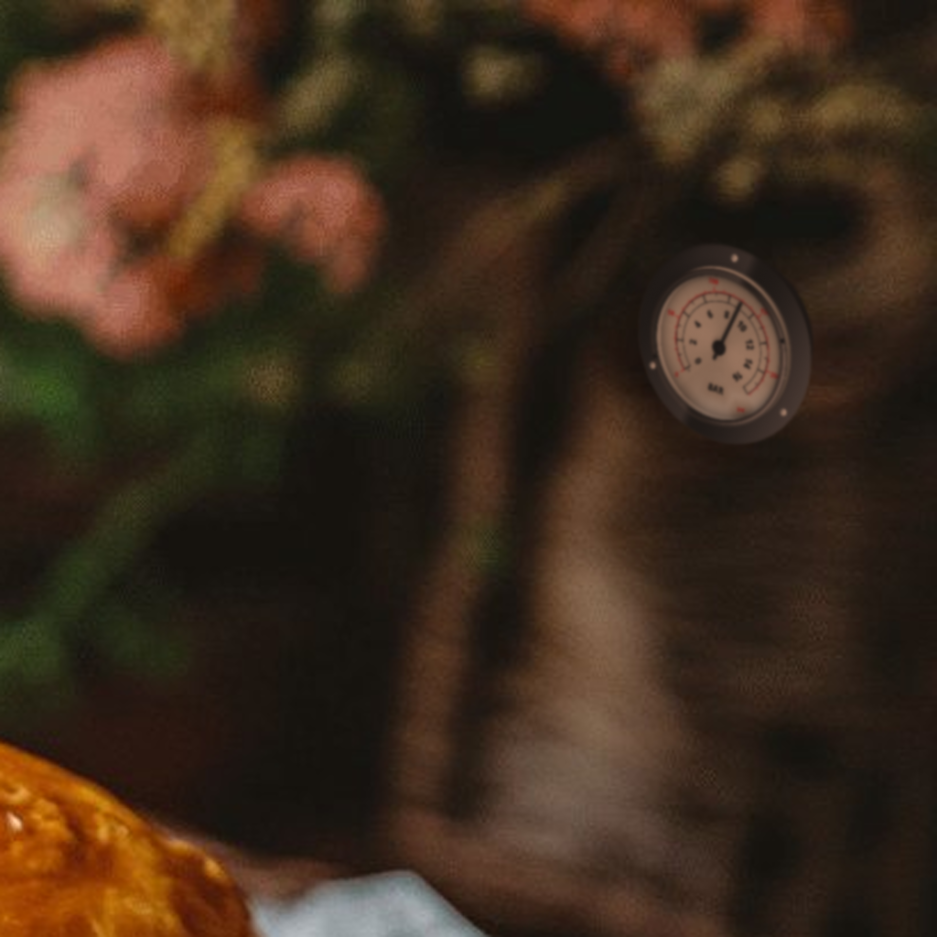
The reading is 9
